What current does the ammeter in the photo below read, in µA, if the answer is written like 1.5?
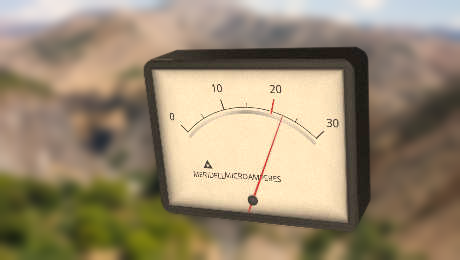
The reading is 22.5
